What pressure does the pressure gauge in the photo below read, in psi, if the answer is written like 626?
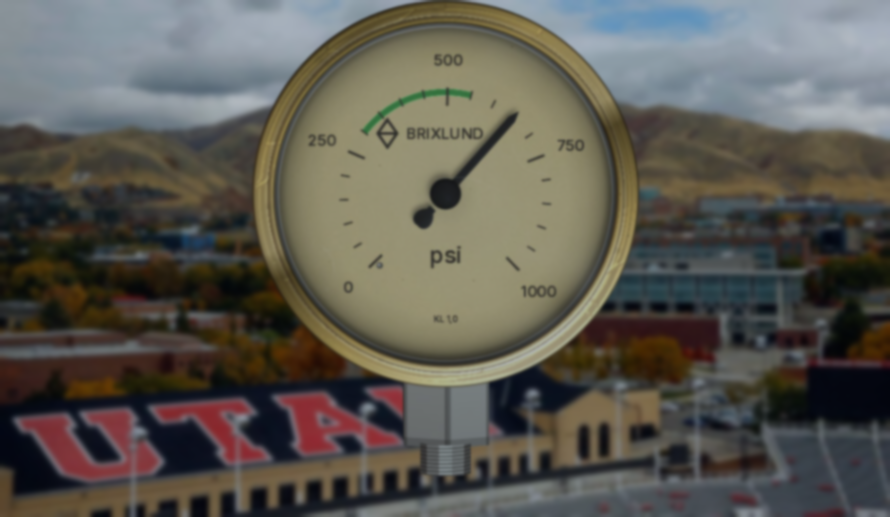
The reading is 650
